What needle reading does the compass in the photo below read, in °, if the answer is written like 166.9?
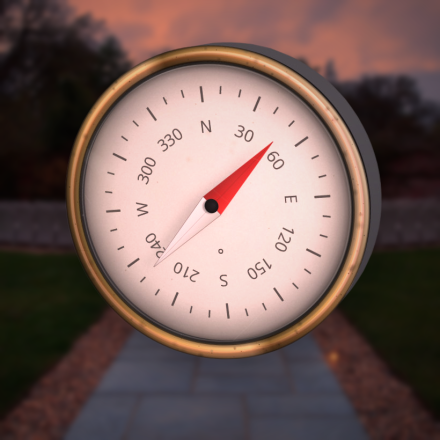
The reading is 50
